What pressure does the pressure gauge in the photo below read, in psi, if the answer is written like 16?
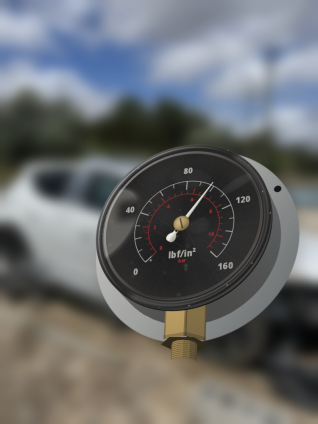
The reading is 100
